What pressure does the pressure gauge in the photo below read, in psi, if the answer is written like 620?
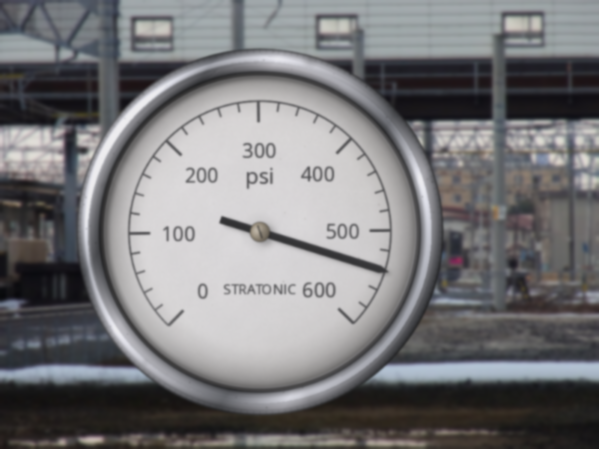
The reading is 540
